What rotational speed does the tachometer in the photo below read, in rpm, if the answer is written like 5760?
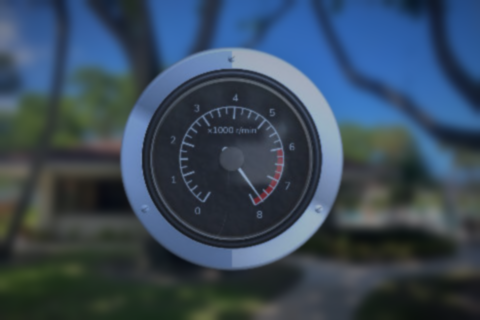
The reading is 7750
